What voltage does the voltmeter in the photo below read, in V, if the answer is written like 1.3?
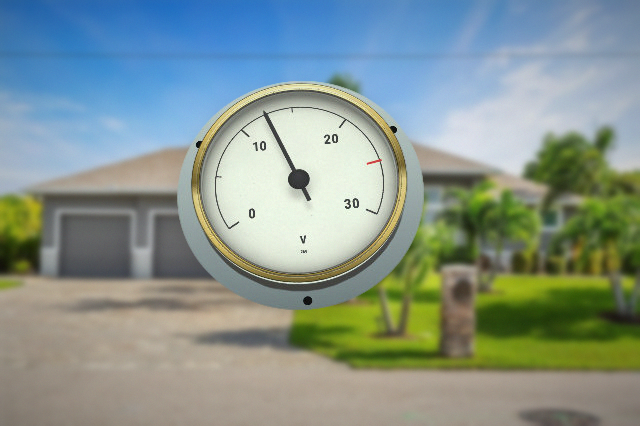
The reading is 12.5
